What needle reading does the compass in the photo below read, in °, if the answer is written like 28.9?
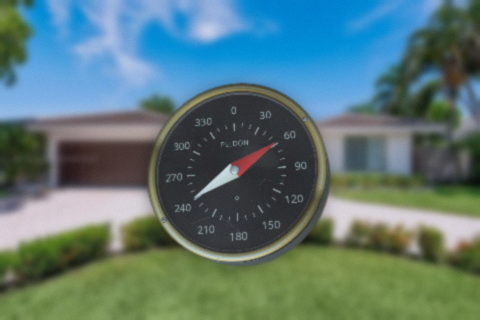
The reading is 60
